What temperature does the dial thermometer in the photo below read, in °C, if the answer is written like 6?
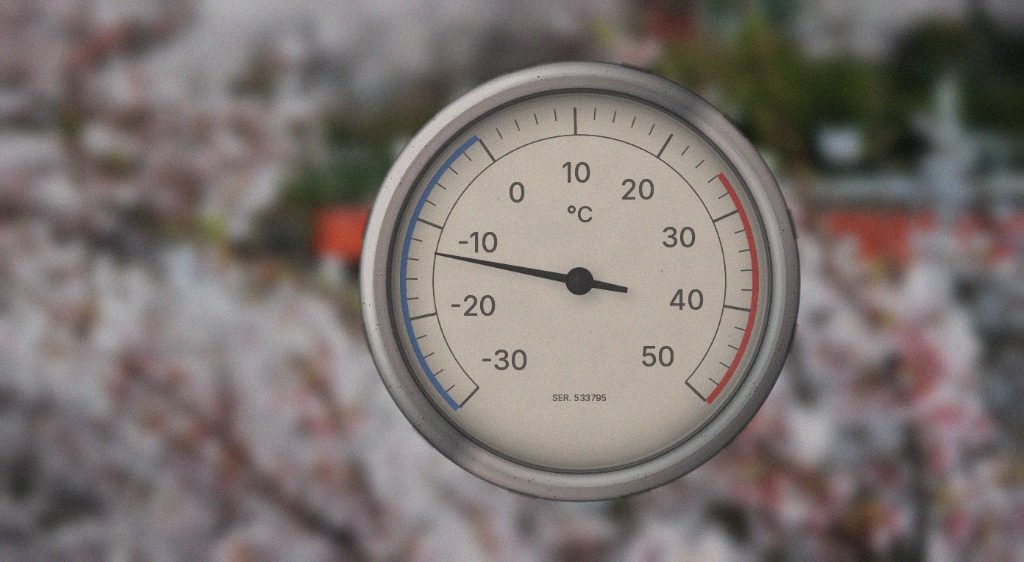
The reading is -13
